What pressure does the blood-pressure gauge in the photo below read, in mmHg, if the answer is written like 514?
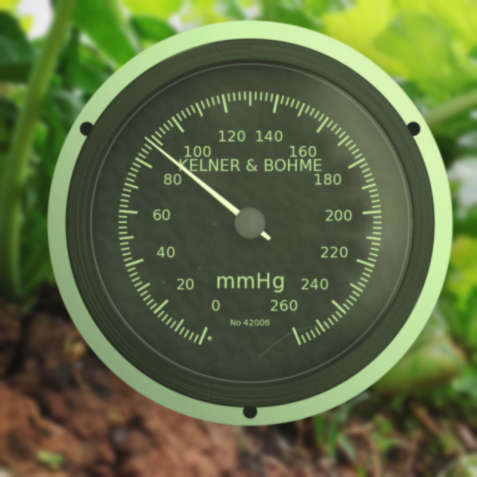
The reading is 88
